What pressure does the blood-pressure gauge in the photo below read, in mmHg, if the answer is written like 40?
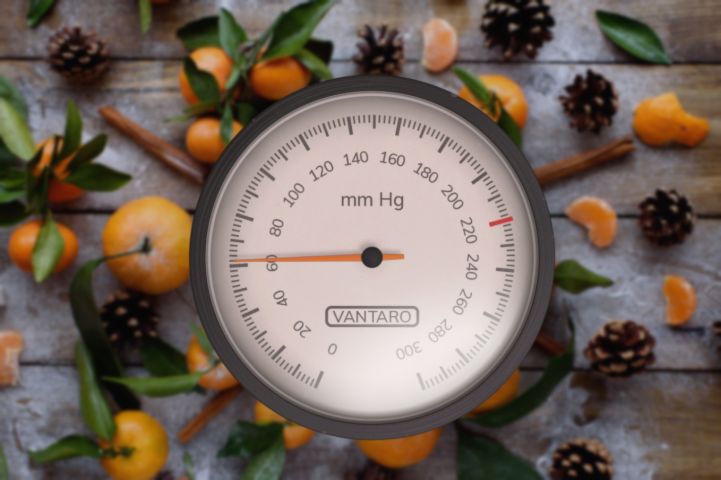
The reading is 62
